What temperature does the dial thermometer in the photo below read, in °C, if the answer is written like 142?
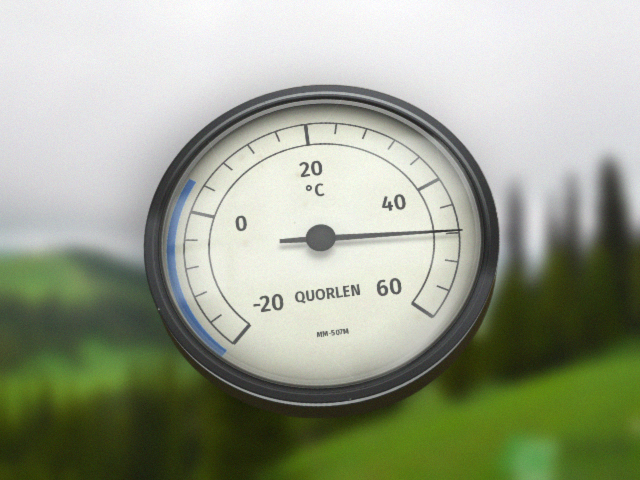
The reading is 48
